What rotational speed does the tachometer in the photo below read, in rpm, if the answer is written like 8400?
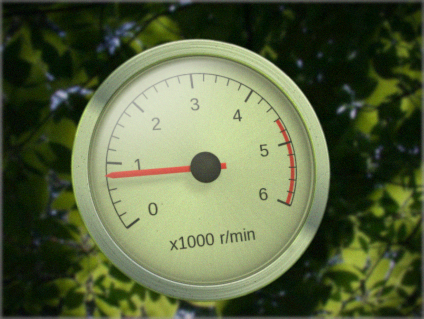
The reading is 800
